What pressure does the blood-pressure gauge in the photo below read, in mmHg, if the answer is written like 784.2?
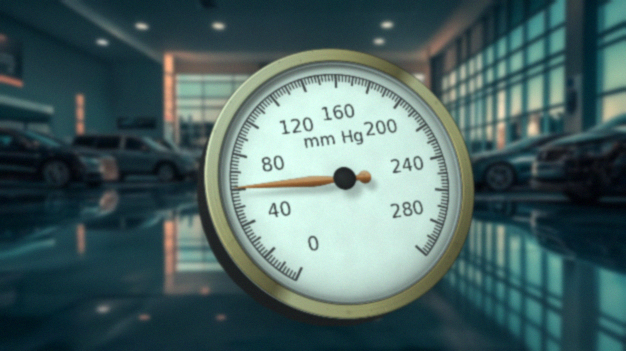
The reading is 60
